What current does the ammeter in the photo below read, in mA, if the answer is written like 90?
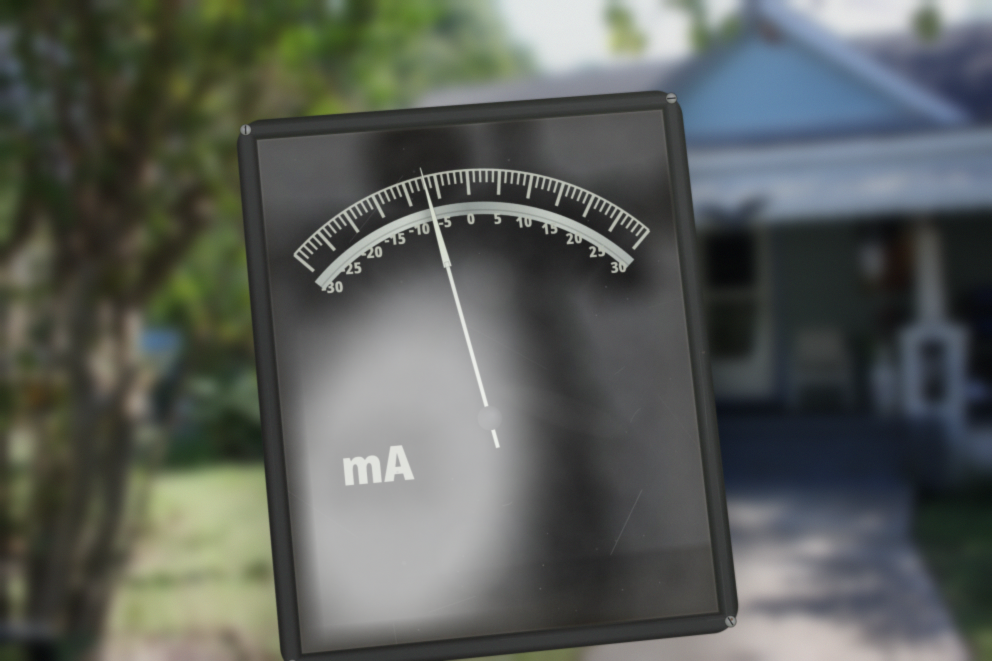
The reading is -7
